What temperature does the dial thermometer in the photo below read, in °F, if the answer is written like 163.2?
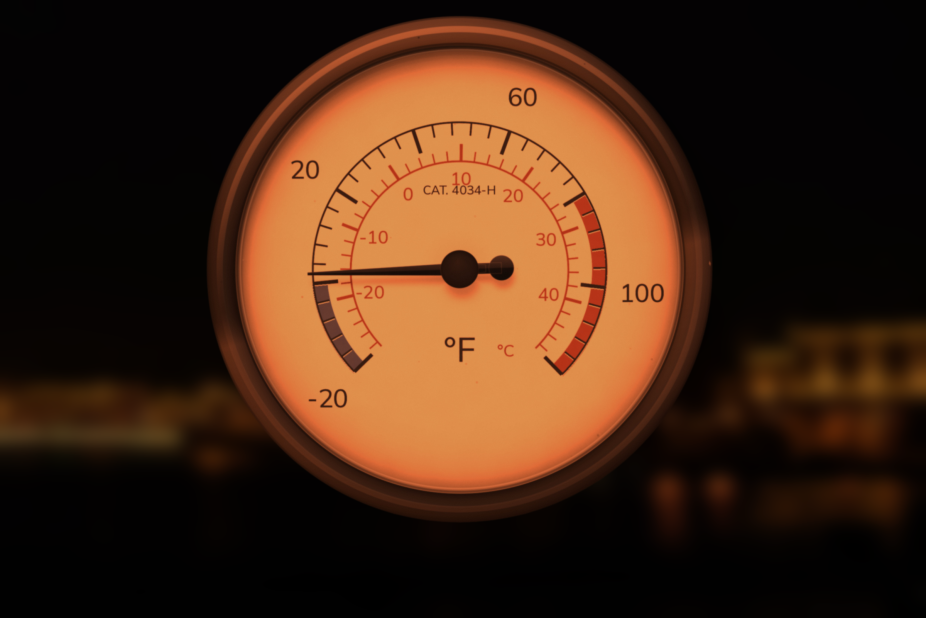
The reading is 2
